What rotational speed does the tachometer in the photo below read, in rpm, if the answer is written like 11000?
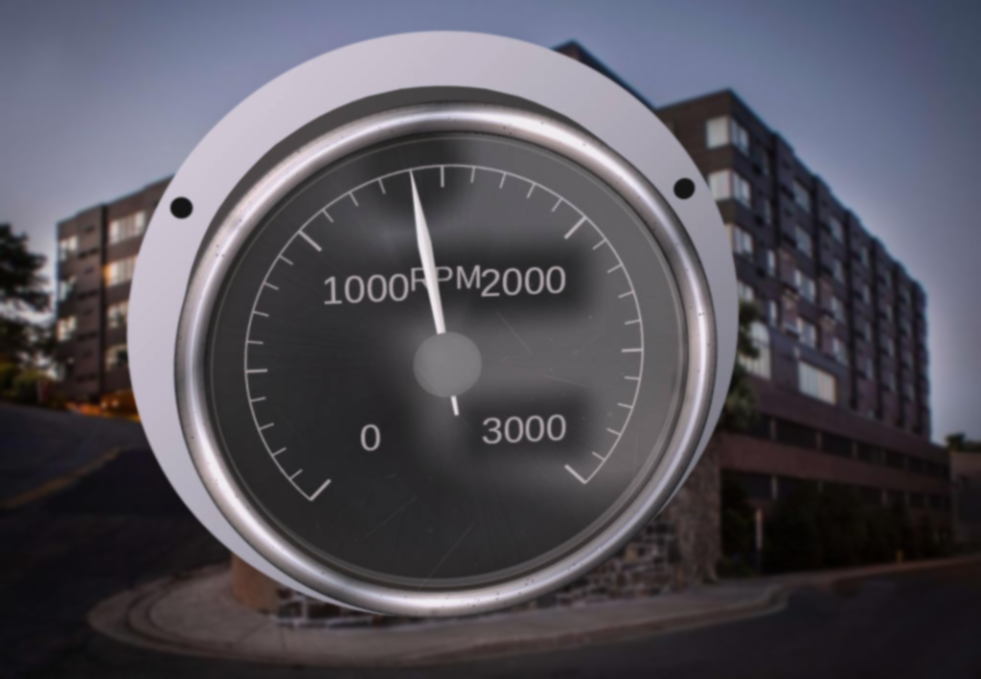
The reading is 1400
